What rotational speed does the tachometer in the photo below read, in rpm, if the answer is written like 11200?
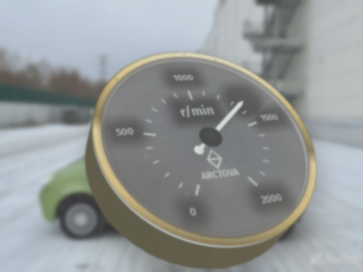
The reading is 1350
